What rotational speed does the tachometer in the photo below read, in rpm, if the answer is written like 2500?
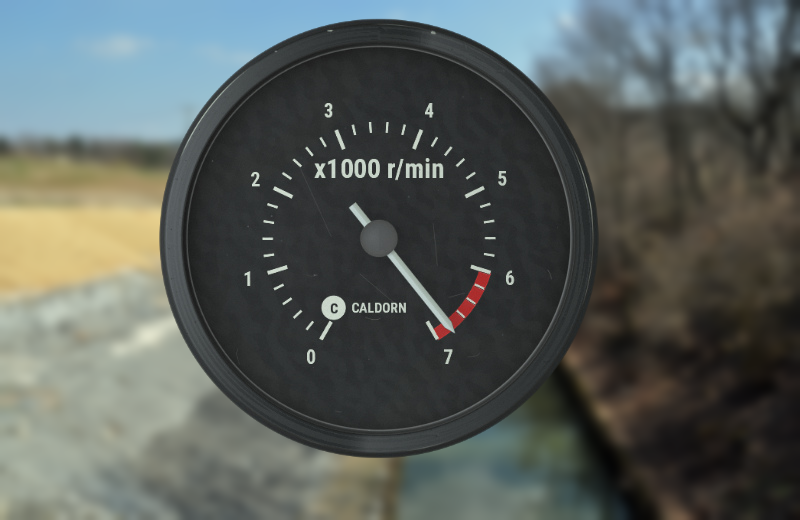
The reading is 6800
